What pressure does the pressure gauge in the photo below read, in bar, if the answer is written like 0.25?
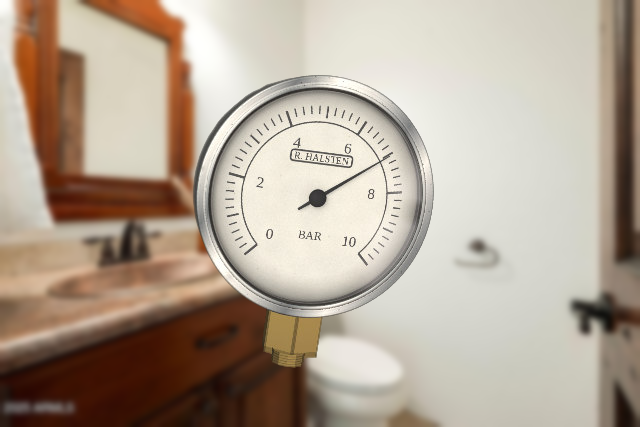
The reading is 7
